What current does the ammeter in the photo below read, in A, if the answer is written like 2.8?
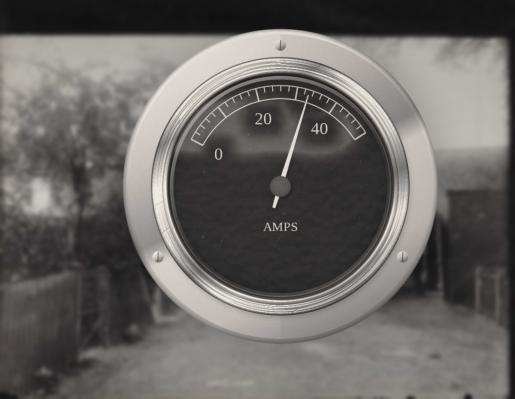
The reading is 33
